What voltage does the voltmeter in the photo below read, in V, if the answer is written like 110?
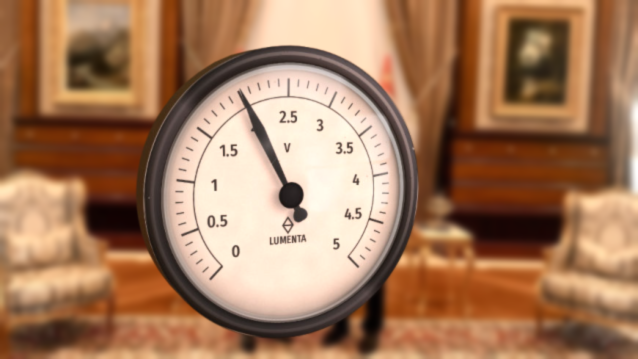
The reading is 2
